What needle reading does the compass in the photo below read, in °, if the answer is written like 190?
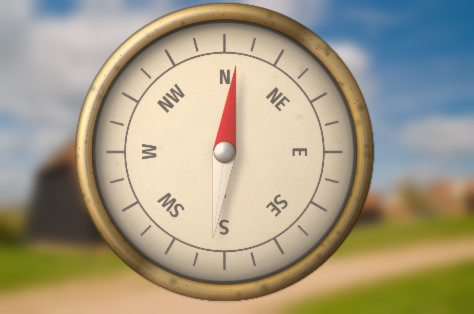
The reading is 7.5
